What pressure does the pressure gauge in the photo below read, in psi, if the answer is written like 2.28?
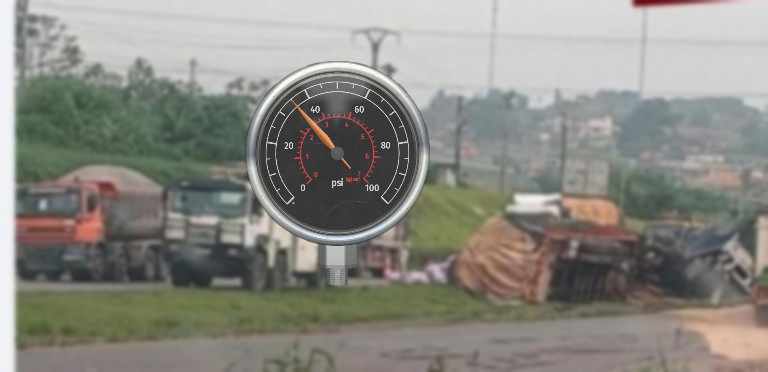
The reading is 35
